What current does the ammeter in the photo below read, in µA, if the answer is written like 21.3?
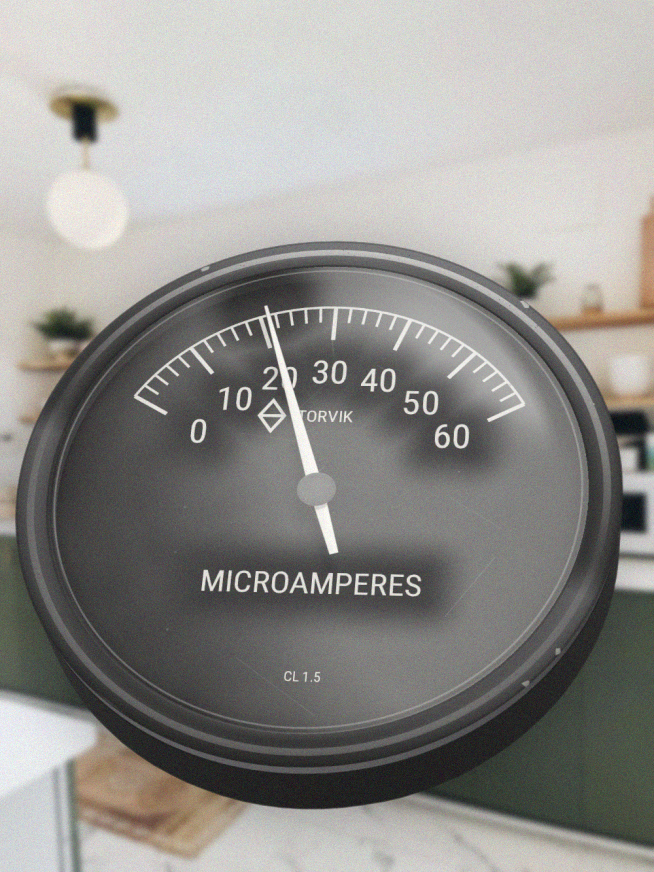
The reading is 21
